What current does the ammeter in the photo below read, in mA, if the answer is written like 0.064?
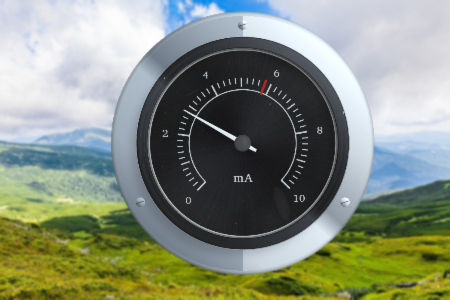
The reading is 2.8
